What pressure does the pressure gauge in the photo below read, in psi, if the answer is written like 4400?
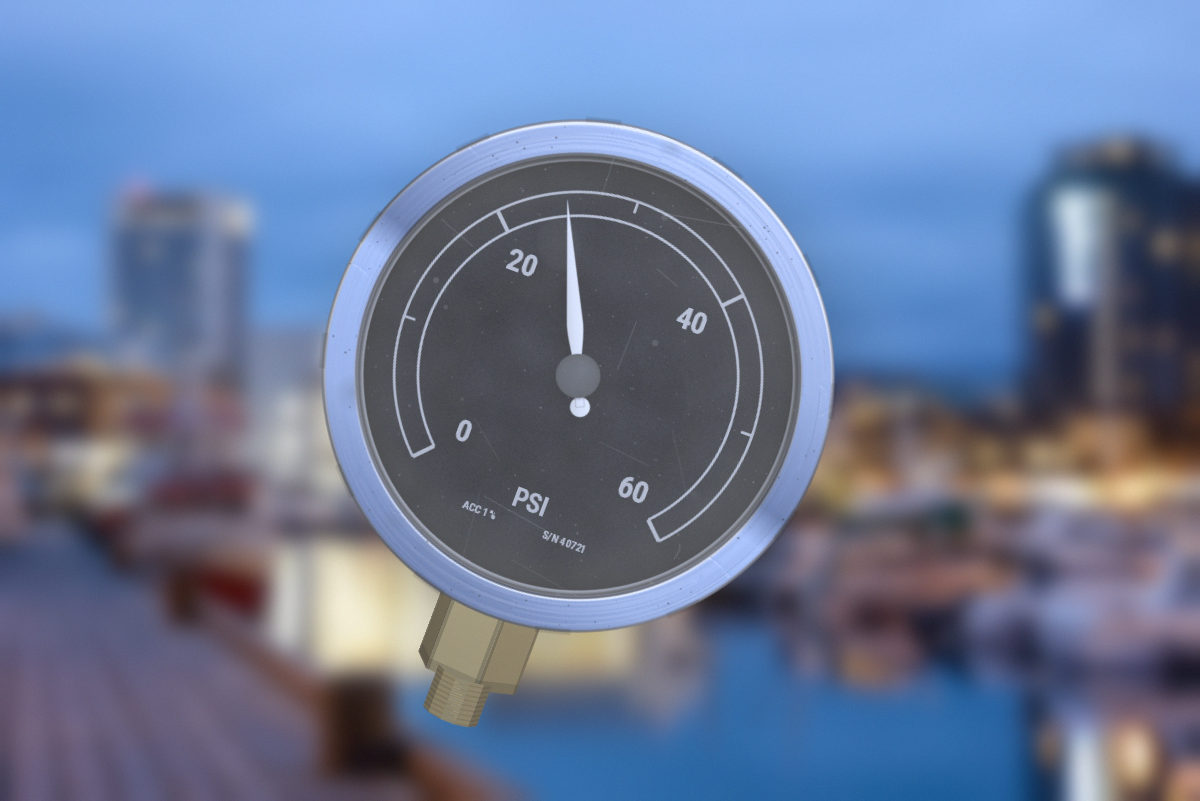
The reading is 25
